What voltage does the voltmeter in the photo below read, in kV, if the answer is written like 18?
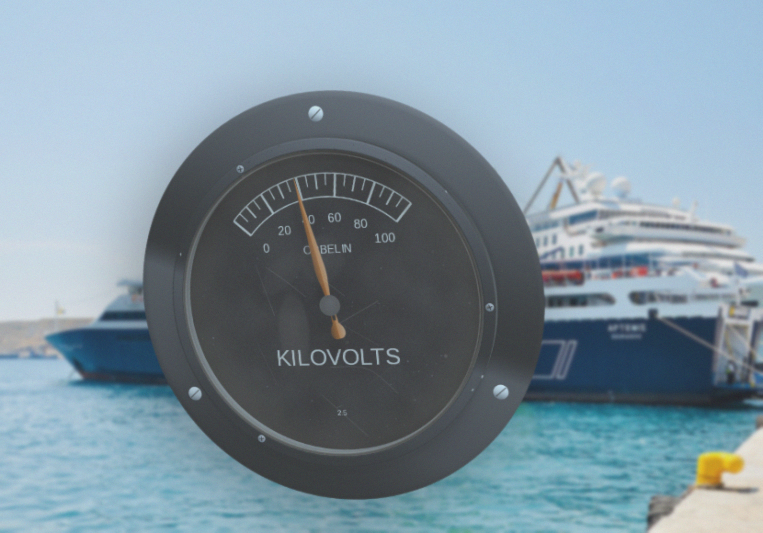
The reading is 40
